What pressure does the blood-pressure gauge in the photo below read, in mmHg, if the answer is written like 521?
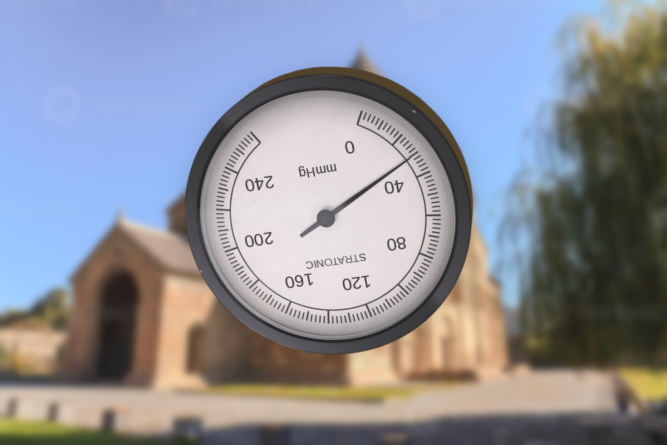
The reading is 30
